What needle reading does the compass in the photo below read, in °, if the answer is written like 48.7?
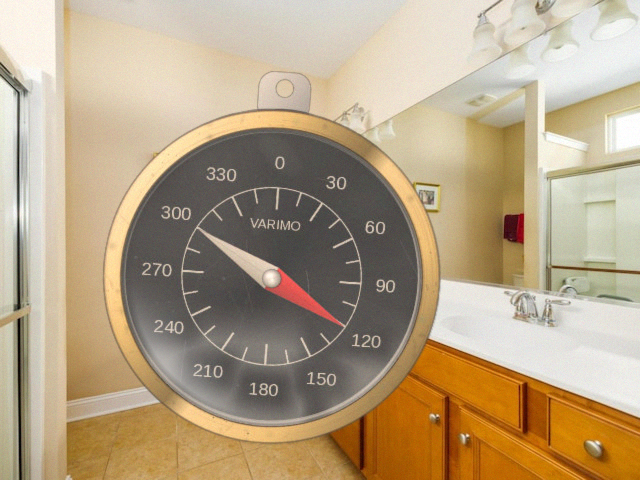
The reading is 120
